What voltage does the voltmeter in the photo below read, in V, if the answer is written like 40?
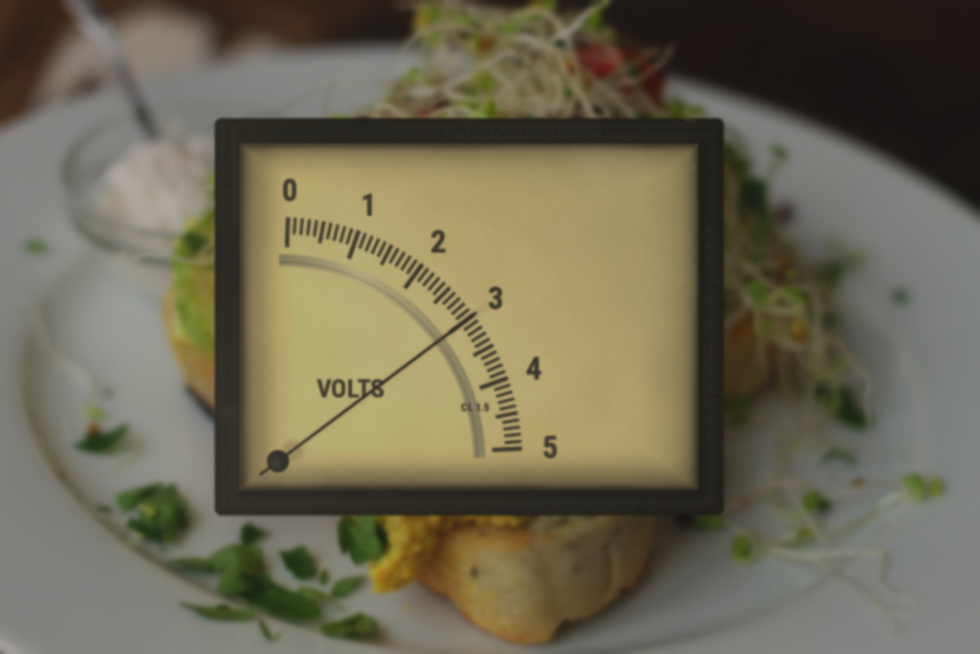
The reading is 3
